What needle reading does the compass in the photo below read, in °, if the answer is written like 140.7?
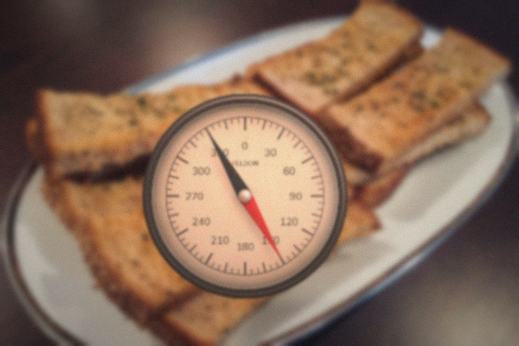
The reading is 150
